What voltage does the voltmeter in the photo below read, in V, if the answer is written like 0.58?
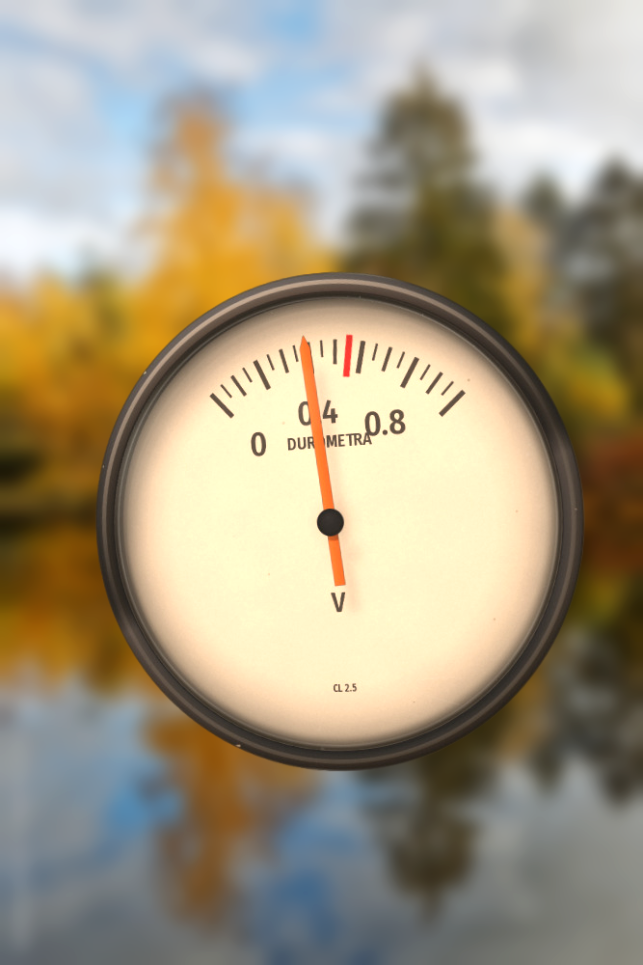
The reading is 0.4
